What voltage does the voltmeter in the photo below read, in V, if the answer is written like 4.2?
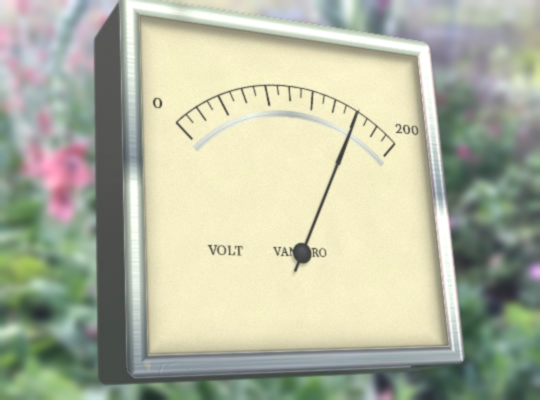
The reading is 160
